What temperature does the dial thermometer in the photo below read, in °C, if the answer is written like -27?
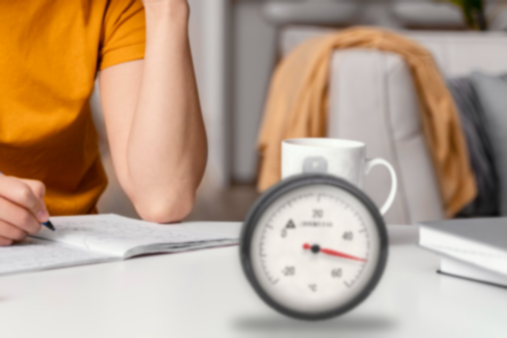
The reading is 50
